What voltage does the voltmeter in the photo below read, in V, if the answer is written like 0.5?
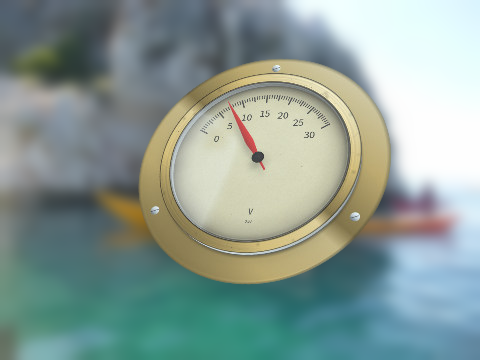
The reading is 7.5
